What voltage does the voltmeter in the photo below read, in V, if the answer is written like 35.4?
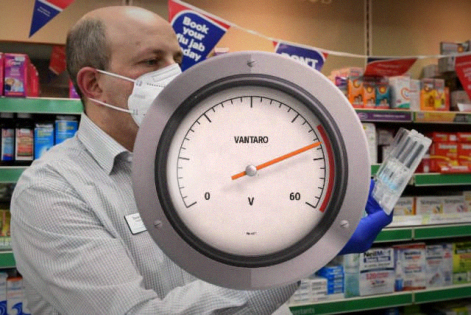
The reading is 47
